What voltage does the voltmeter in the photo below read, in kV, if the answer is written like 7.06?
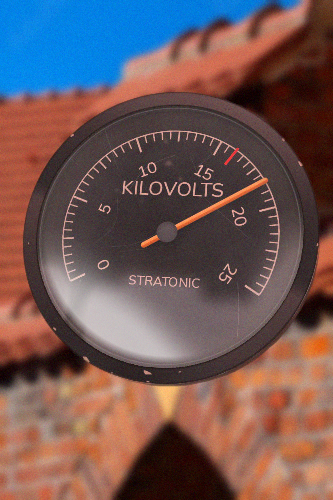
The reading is 18.5
